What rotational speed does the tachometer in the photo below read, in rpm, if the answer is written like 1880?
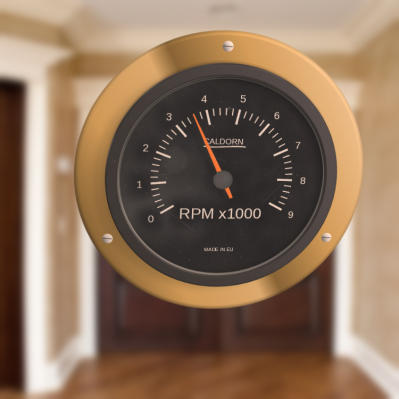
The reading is 3600
